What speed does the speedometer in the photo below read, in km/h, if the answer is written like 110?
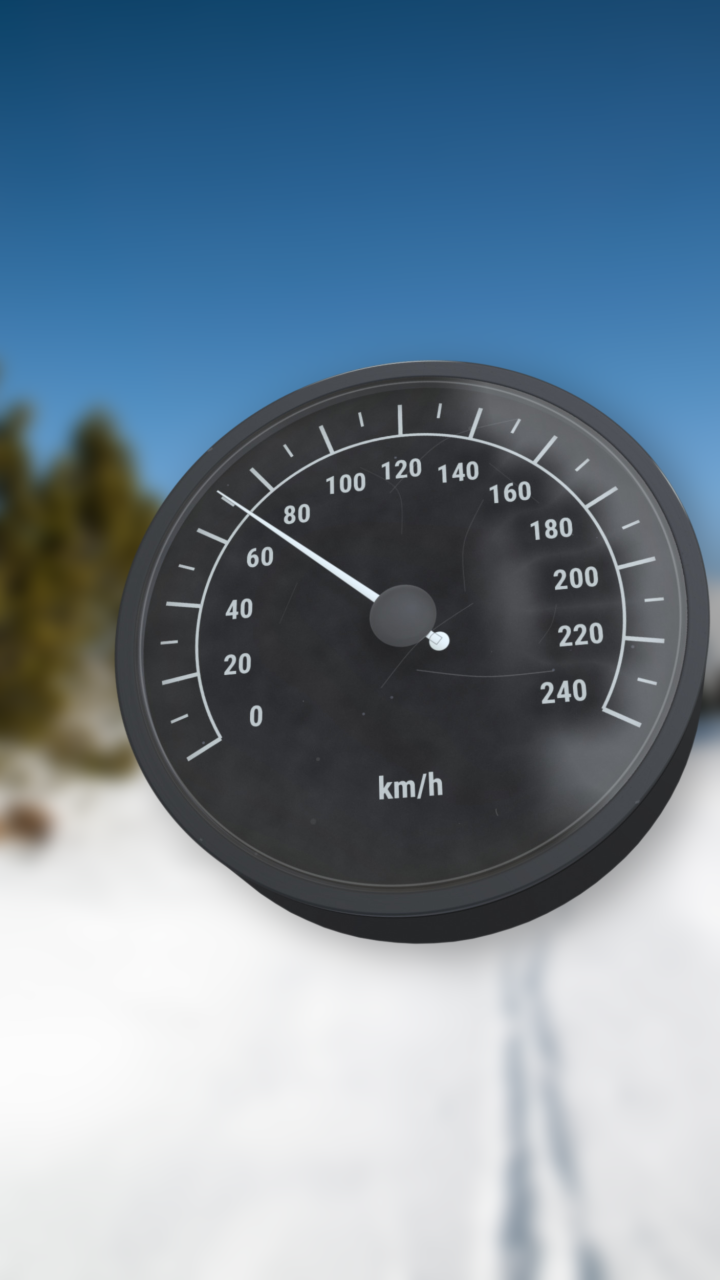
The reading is 70
